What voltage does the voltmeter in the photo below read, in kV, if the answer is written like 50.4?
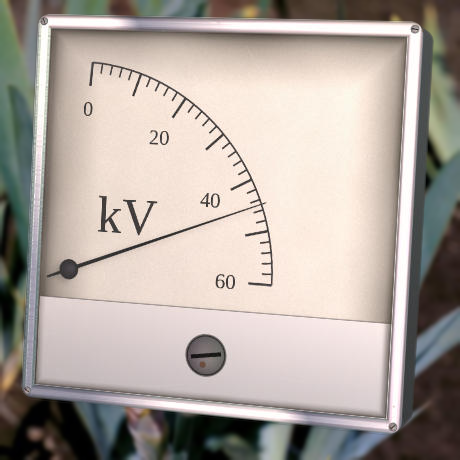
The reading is 45
